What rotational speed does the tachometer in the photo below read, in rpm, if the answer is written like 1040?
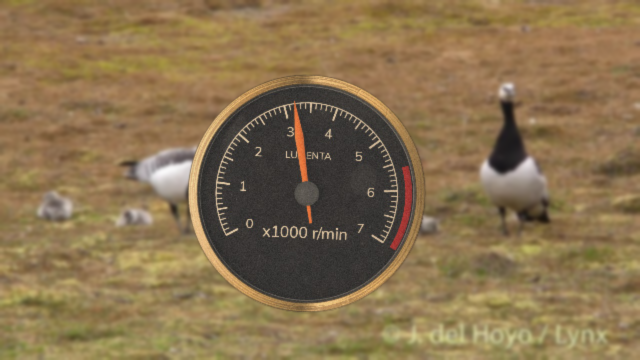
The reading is 3200
